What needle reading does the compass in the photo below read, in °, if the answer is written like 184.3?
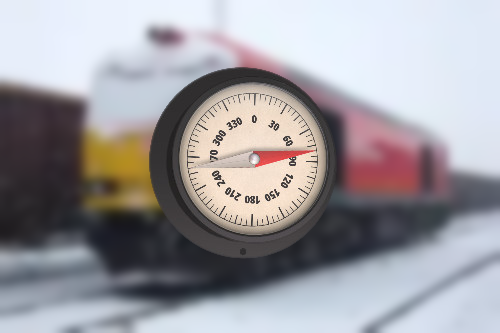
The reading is 80
